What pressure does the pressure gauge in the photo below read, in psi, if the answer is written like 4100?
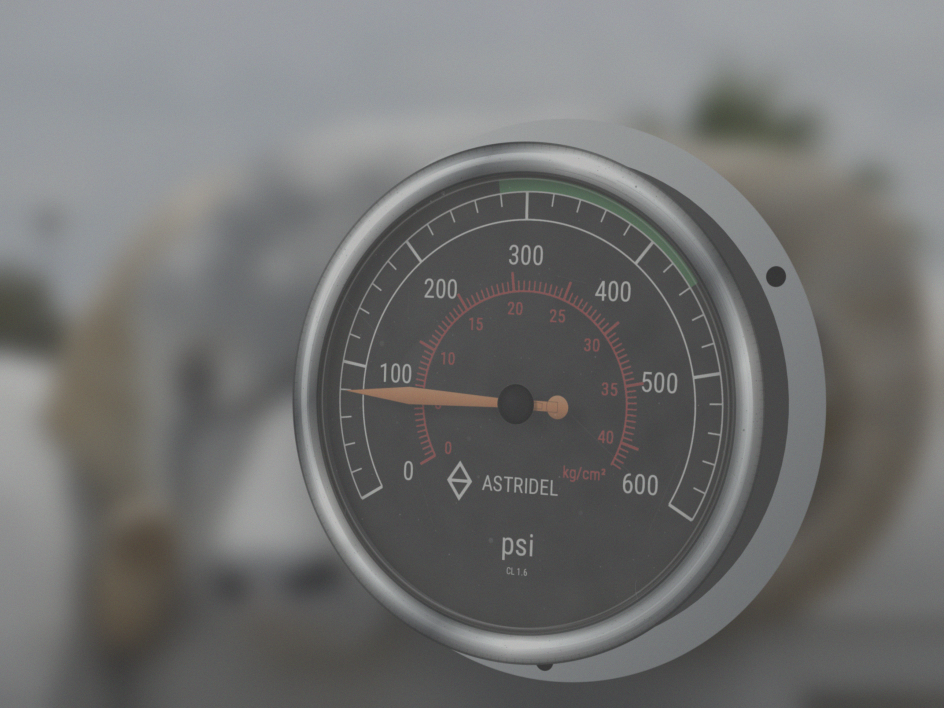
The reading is 80
